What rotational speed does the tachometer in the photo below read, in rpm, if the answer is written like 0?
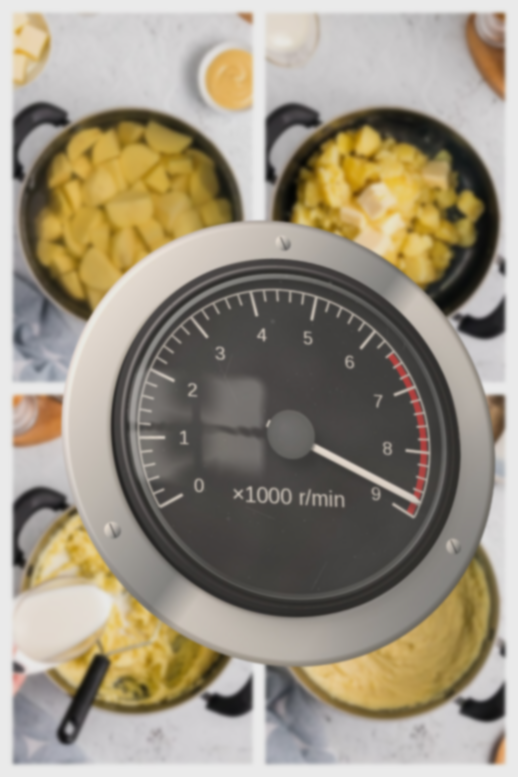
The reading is 8800
